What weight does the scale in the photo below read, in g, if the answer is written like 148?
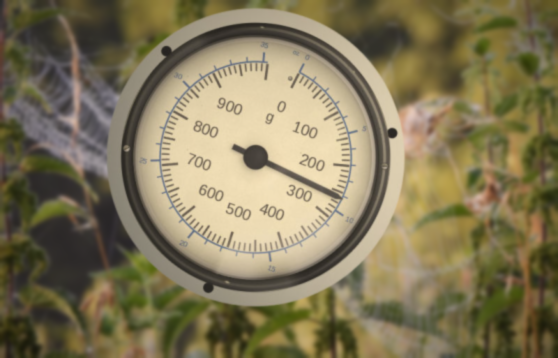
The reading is 260
